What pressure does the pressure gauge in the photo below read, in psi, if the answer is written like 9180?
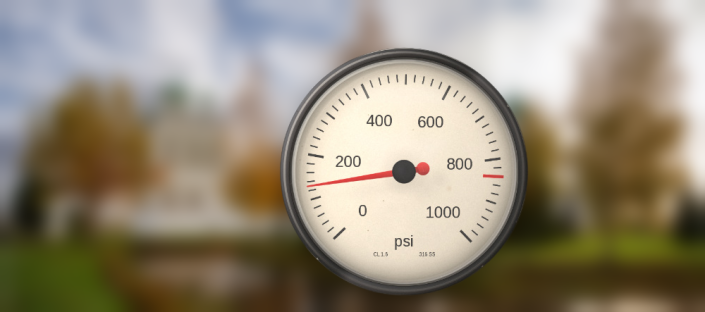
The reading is 130
